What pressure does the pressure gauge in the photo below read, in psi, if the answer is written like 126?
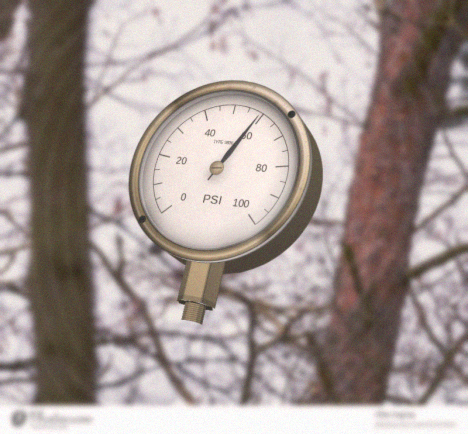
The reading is 60
